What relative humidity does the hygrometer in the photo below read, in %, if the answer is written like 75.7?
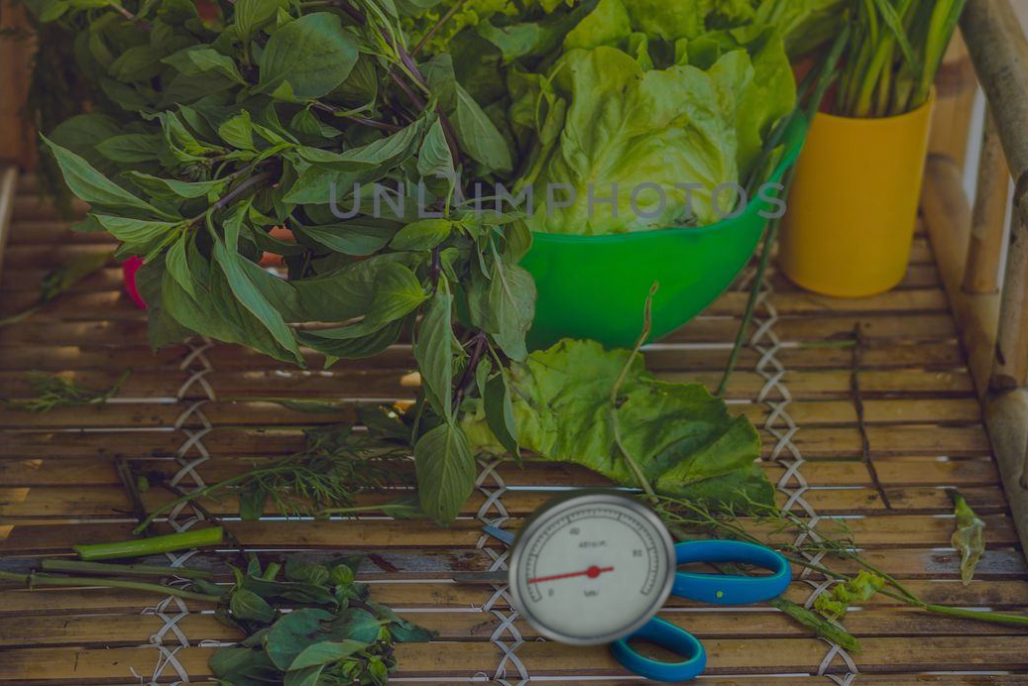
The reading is 10
